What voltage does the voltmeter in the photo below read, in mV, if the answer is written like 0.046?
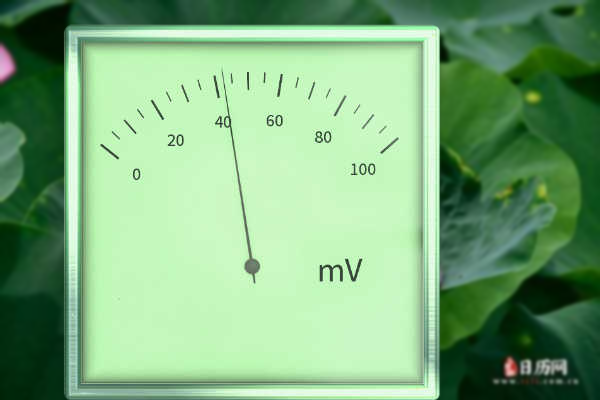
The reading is 42.5
